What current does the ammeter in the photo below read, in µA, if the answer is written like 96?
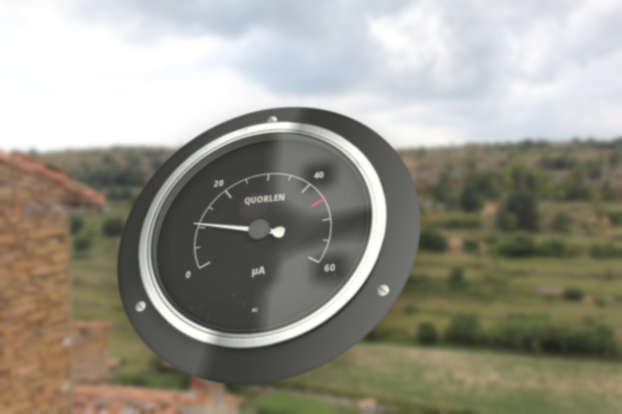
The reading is 10
